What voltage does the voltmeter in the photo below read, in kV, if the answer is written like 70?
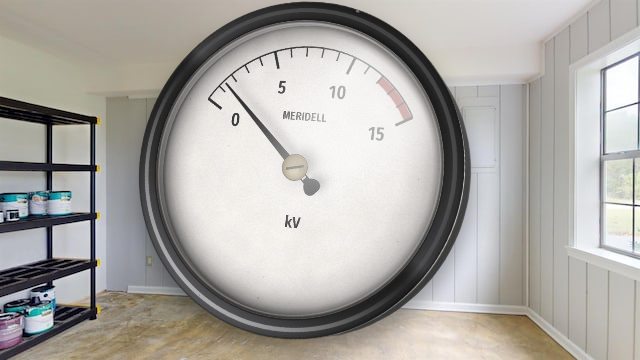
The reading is 1.5
